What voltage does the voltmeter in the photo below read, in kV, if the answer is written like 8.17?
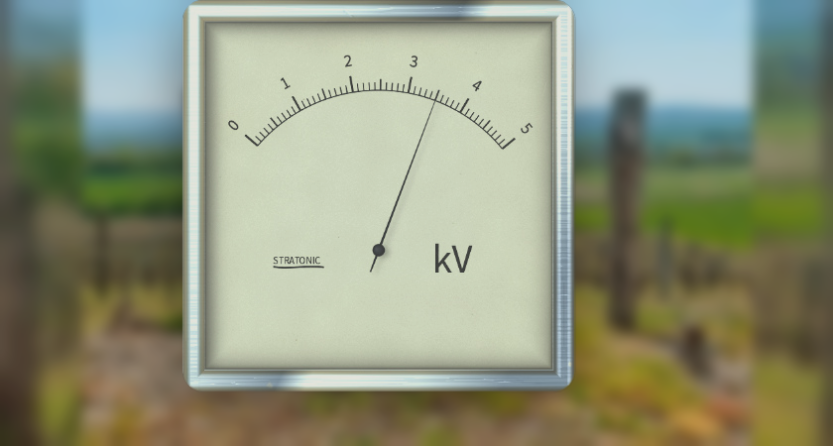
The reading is 3.5
